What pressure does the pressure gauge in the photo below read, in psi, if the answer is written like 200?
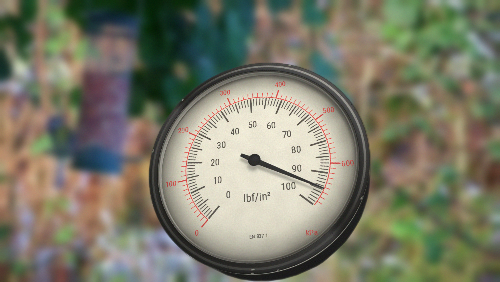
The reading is 95
